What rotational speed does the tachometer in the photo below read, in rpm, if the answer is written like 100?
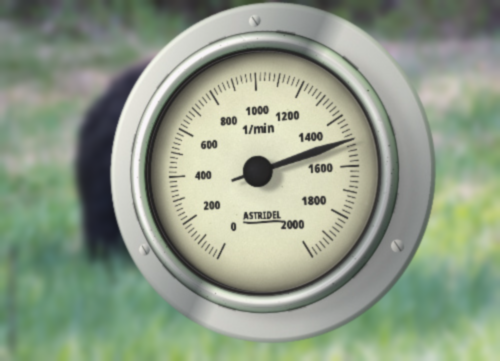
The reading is 1500
